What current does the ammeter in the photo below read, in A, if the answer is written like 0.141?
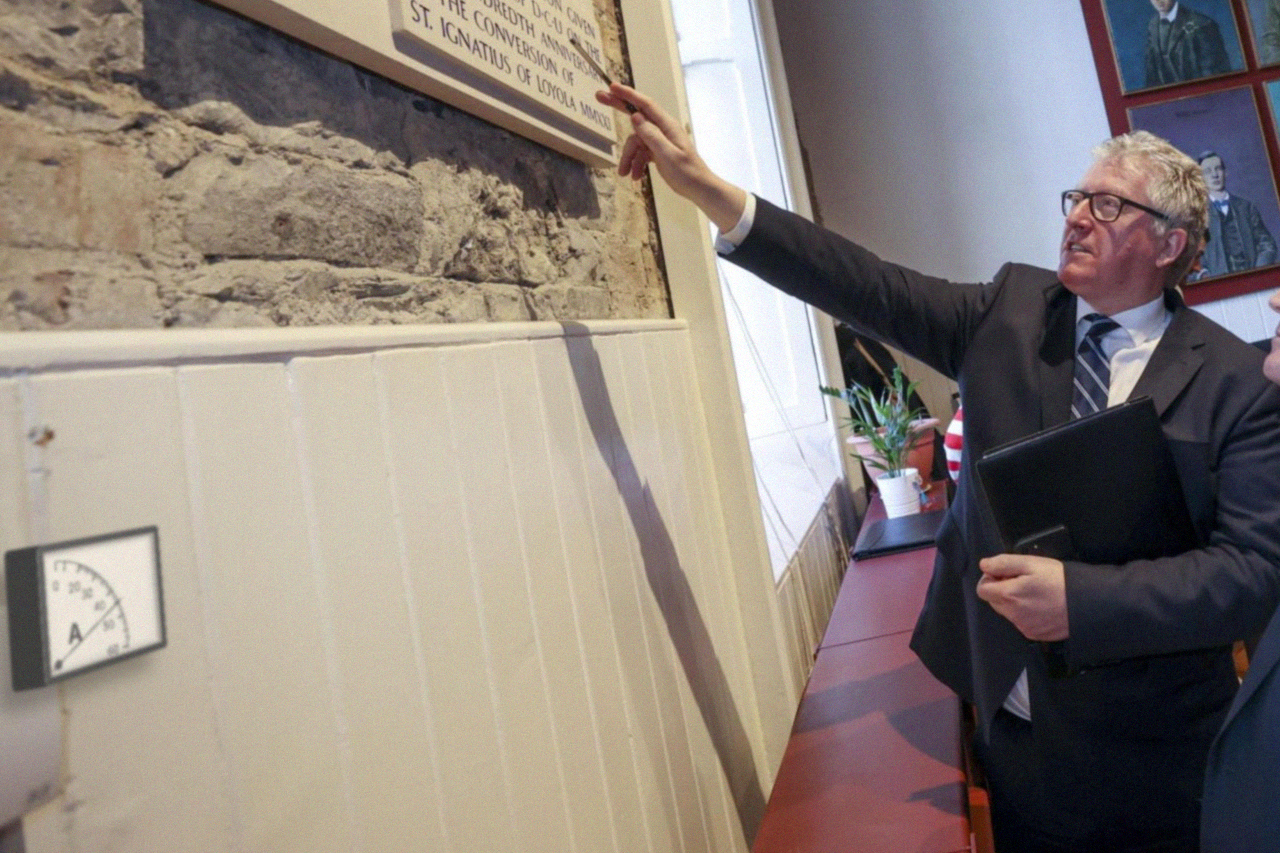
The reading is 45
